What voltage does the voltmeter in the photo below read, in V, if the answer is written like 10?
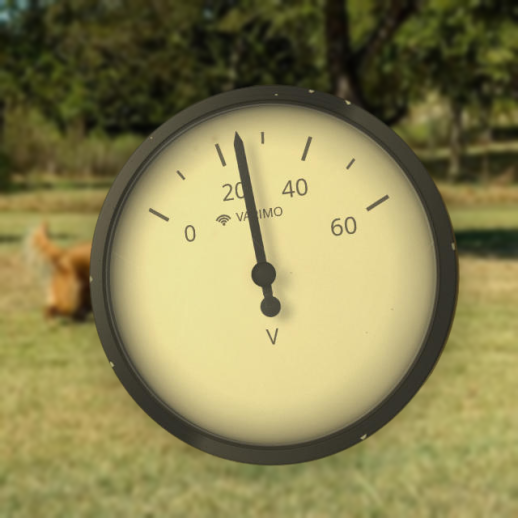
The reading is 25
